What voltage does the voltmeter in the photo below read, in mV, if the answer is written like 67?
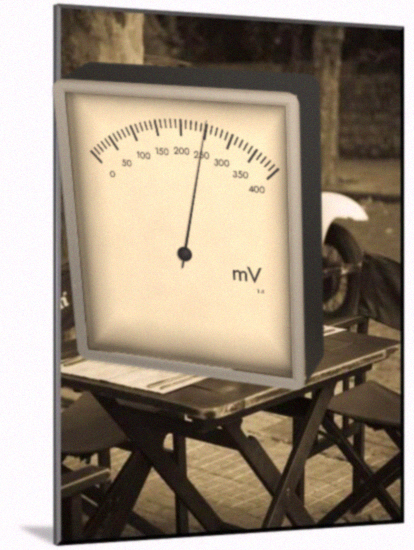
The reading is 250
